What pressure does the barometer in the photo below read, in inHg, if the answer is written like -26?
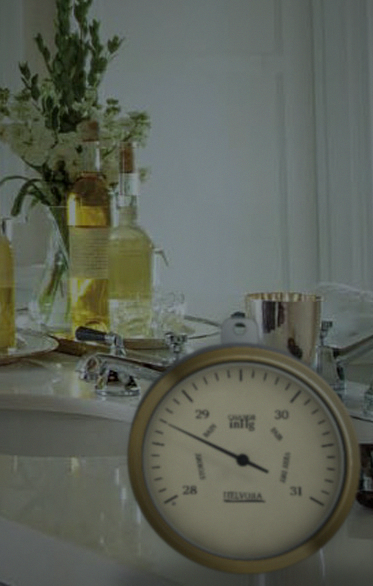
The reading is 28.7
